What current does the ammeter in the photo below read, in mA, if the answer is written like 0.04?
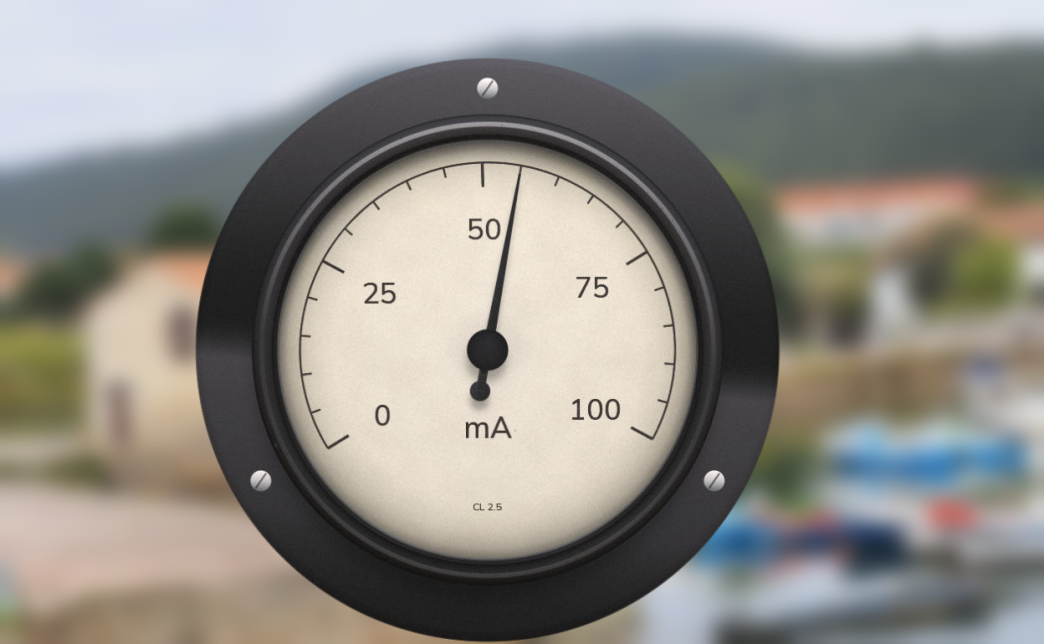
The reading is 55
